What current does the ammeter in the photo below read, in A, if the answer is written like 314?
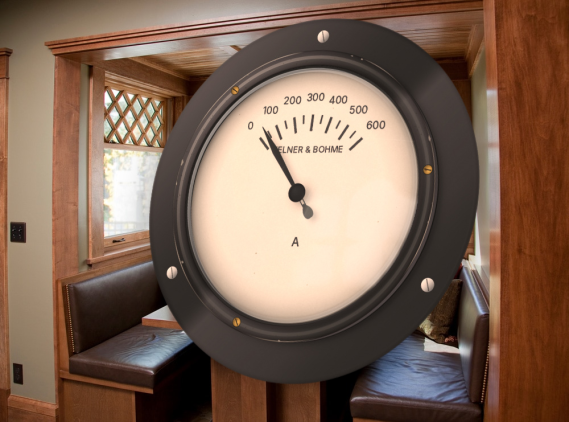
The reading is 50
